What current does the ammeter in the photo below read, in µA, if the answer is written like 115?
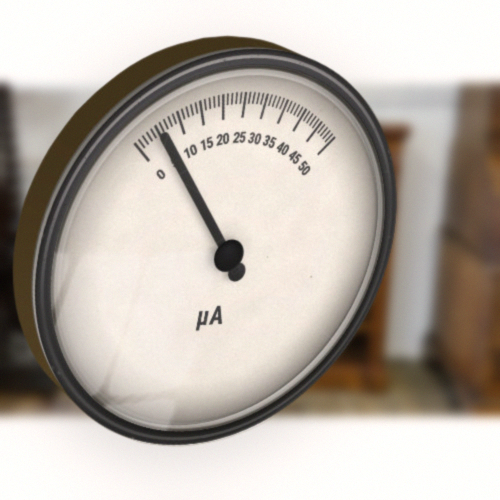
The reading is 5
